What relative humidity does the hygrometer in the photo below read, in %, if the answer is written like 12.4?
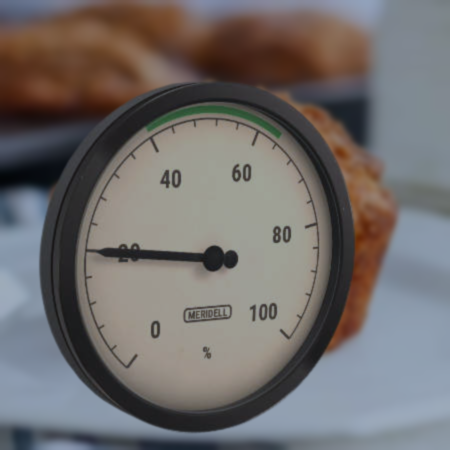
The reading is 20
